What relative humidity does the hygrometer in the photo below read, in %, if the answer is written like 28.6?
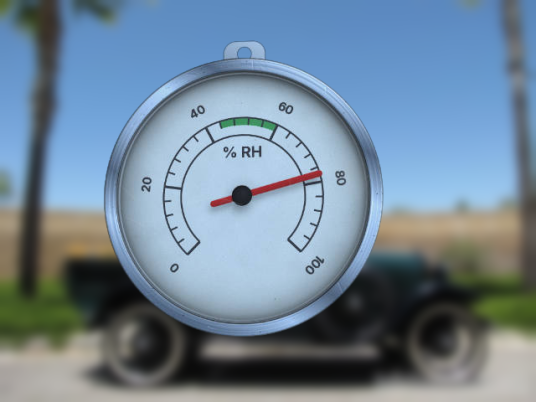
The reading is 78
